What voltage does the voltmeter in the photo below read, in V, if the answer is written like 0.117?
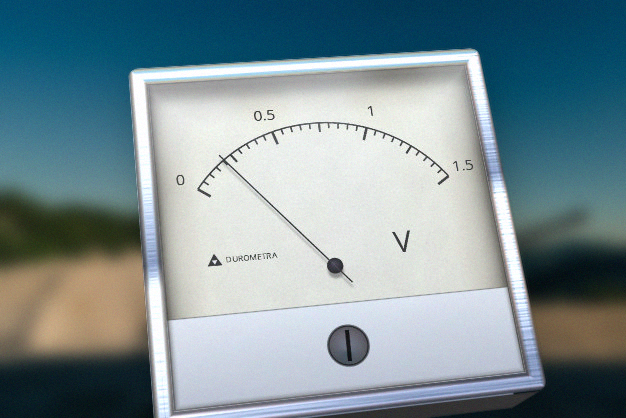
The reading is 0.2
